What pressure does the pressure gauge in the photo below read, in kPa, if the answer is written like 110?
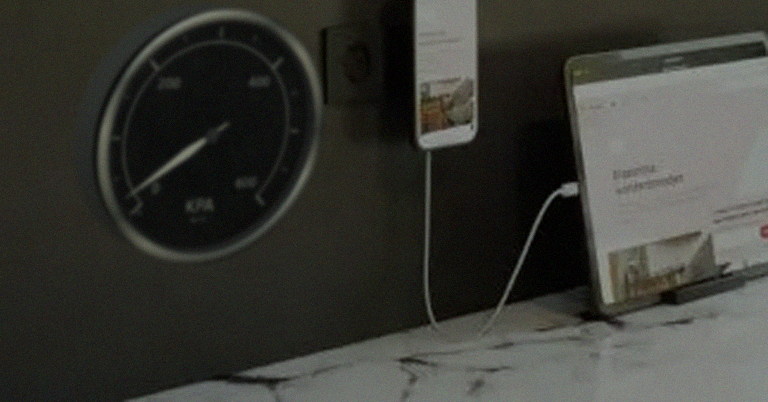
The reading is 25
